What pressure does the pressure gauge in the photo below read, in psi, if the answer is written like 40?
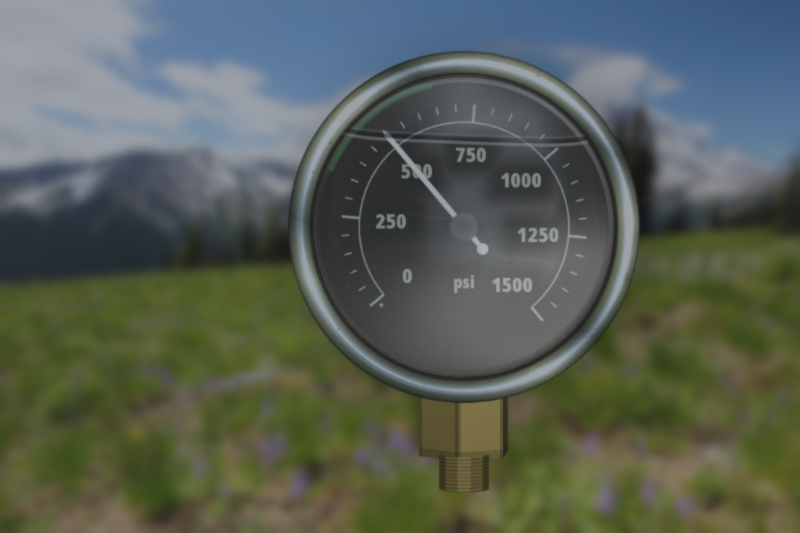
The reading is 500
